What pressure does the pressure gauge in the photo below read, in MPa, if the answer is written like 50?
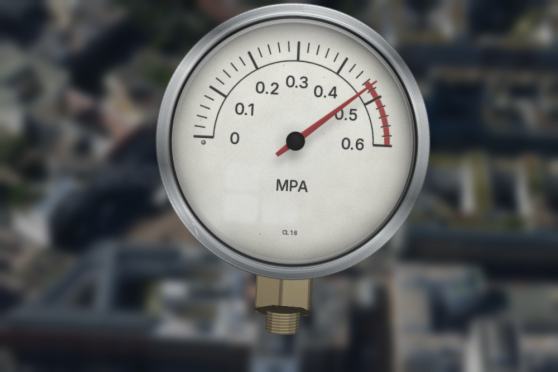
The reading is 0.47
